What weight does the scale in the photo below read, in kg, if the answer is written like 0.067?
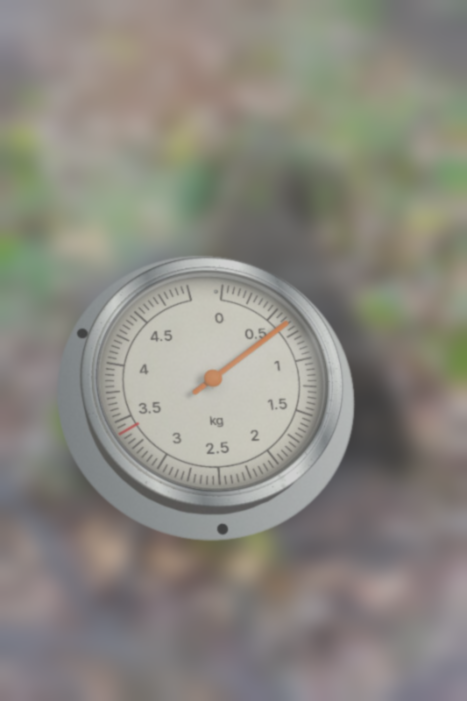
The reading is 0.65
